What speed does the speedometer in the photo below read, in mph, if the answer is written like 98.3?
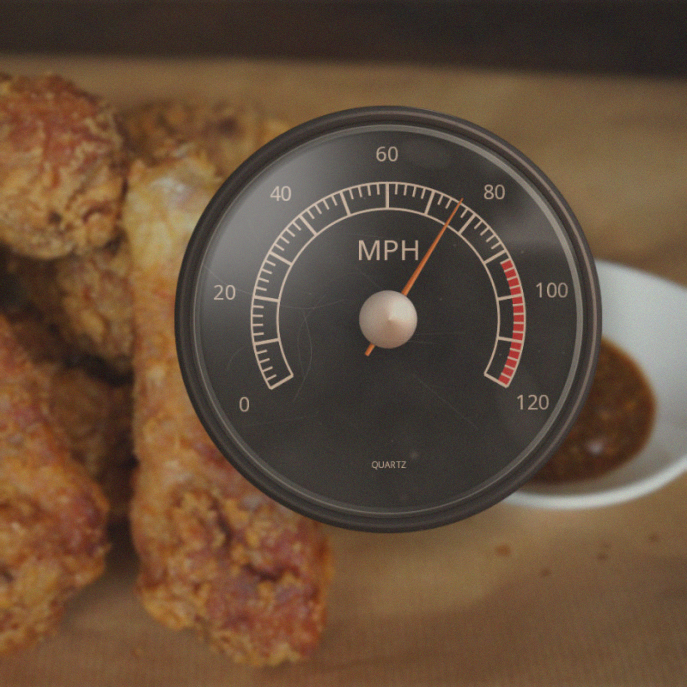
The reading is 76
